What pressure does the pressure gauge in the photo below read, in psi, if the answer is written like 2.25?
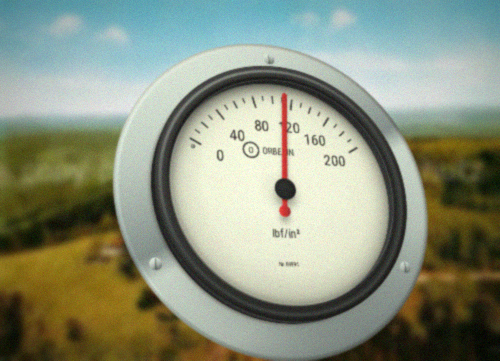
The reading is 110
